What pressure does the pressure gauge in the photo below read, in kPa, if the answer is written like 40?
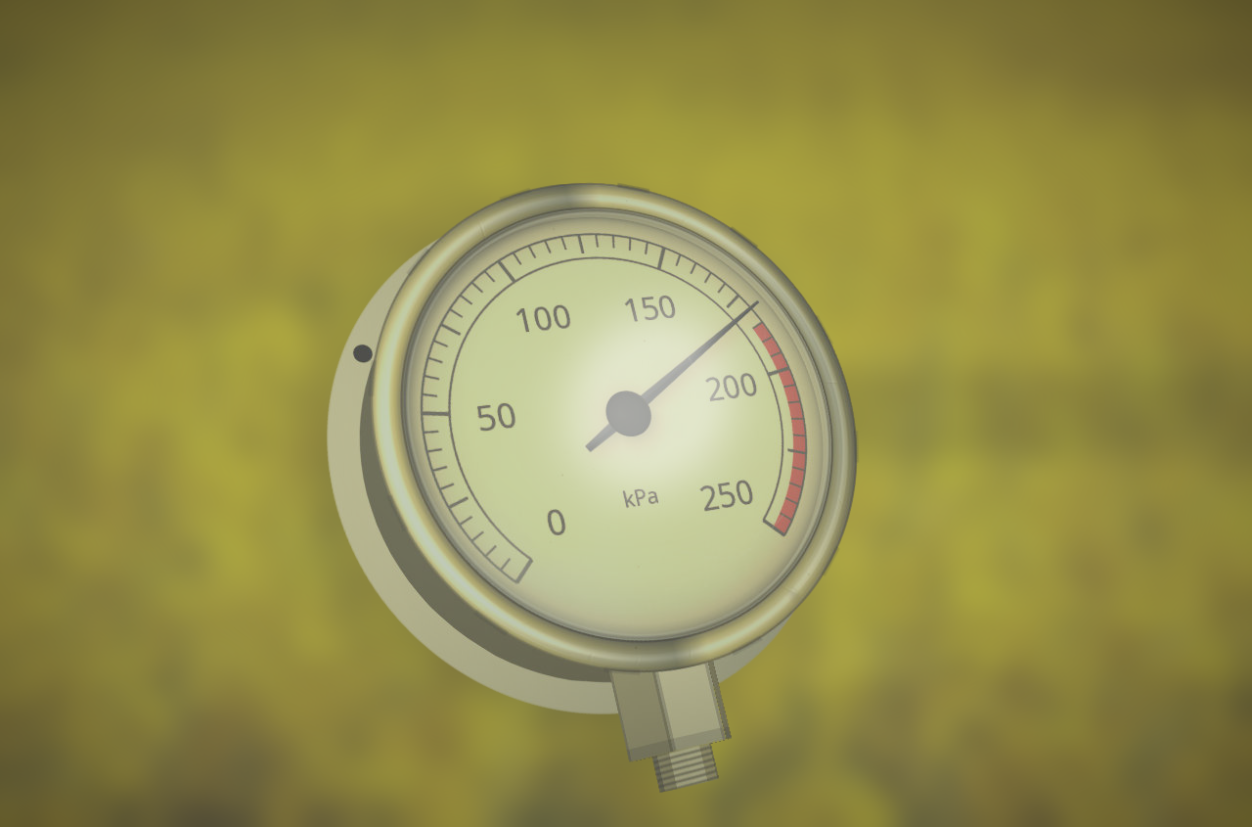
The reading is 180
